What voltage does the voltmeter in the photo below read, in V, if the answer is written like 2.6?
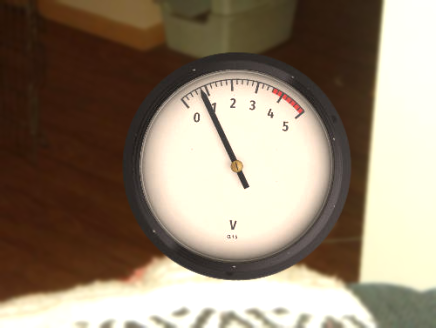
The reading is 0.8
